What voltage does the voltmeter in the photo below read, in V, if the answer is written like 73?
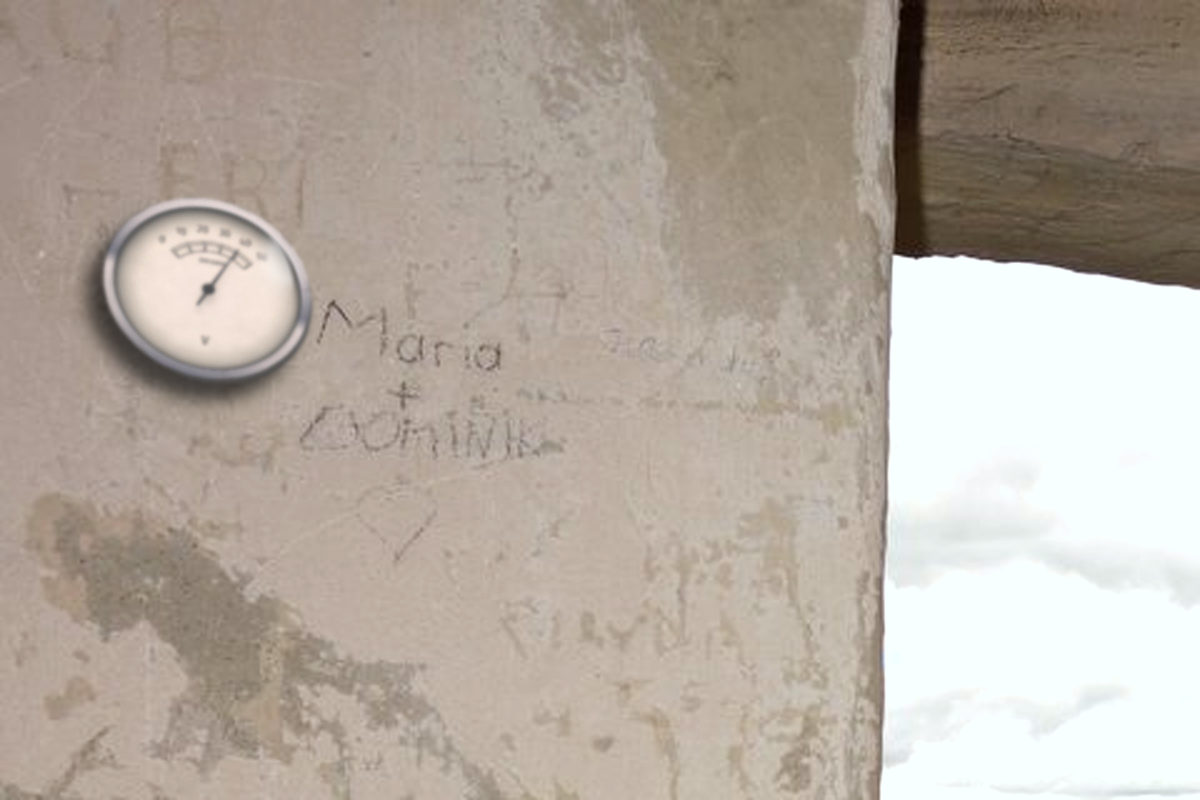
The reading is 40
